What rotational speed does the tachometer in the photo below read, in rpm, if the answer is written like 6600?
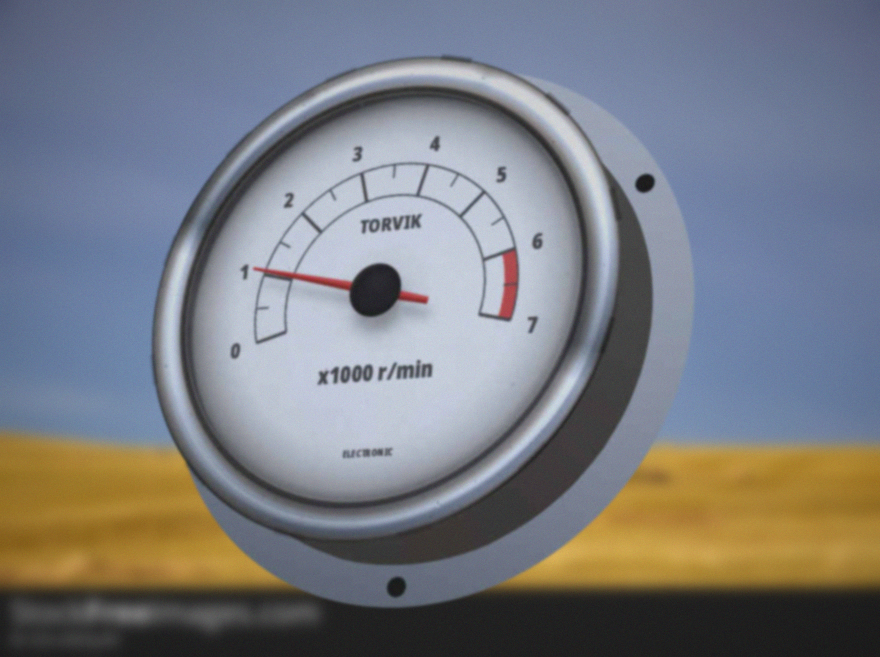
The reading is 1000
